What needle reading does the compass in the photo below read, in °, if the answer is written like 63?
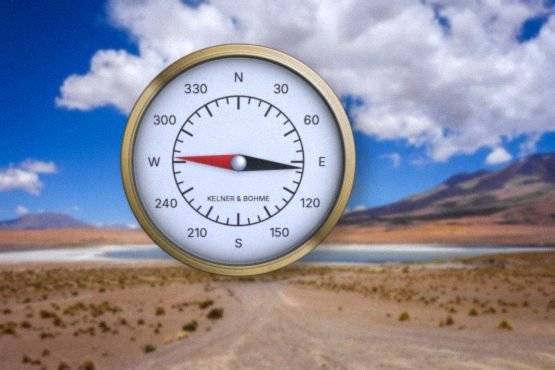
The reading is 275
